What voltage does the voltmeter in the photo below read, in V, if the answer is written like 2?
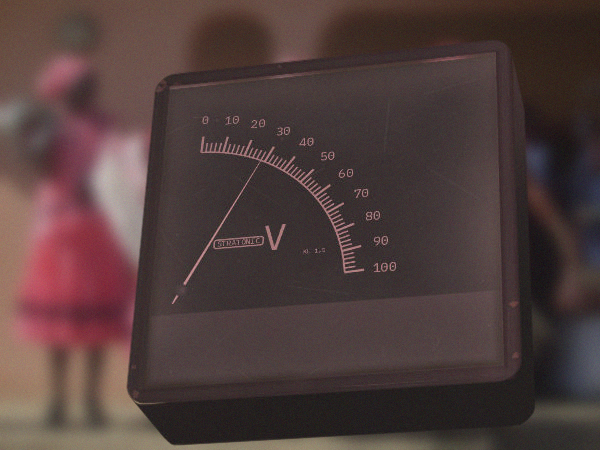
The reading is 30
